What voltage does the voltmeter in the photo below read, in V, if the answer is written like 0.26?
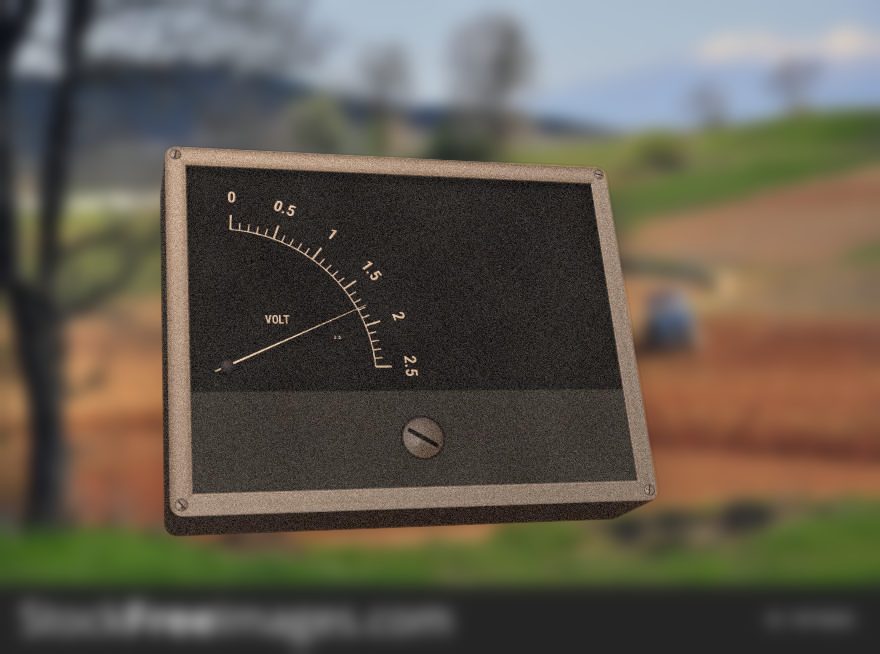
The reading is 1.8
